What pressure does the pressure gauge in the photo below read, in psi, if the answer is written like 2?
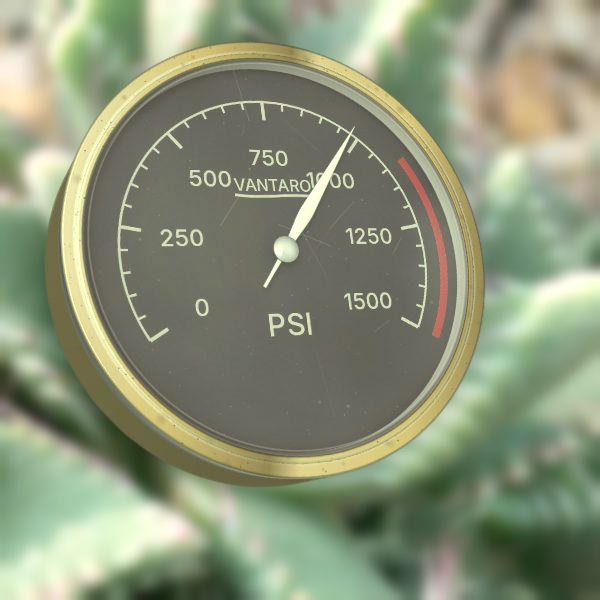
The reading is 975
